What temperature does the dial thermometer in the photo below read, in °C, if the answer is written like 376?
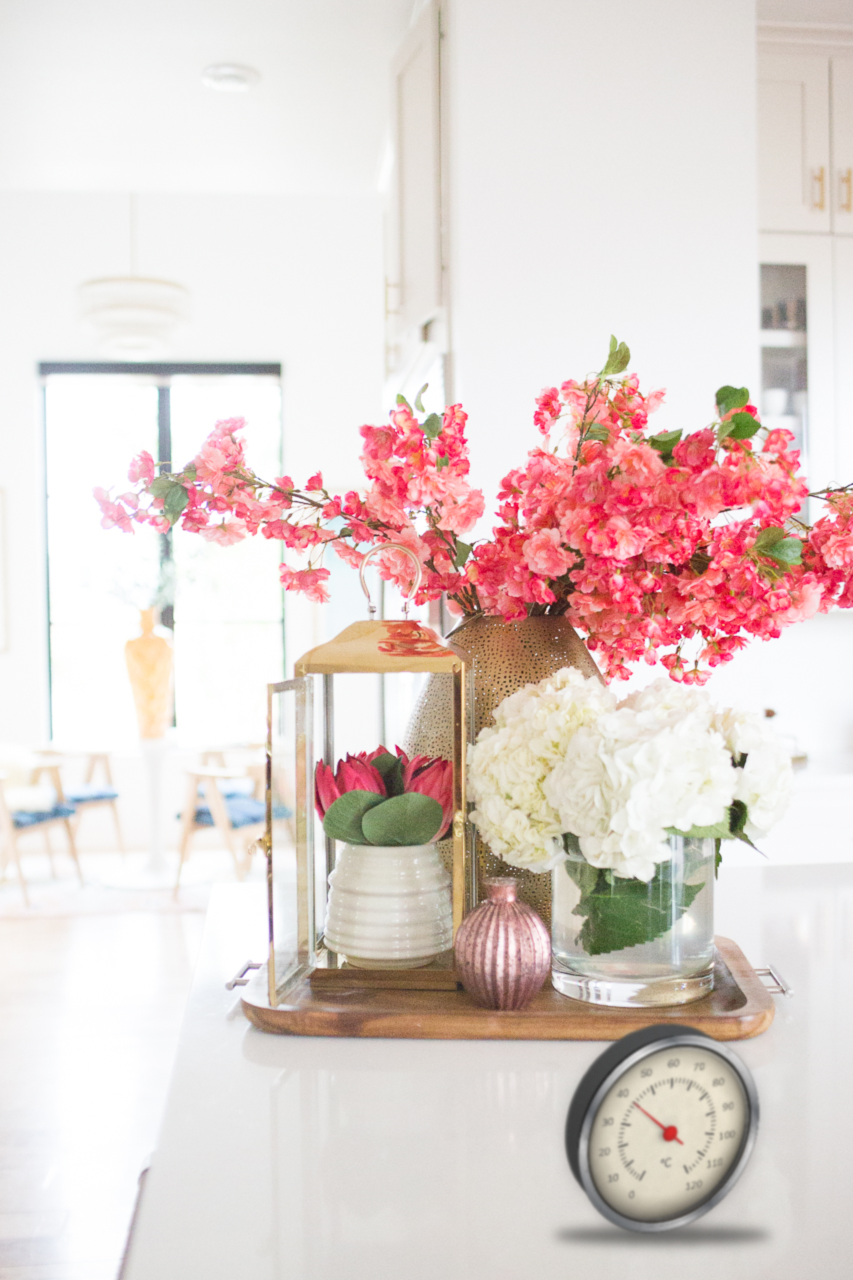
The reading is 40
